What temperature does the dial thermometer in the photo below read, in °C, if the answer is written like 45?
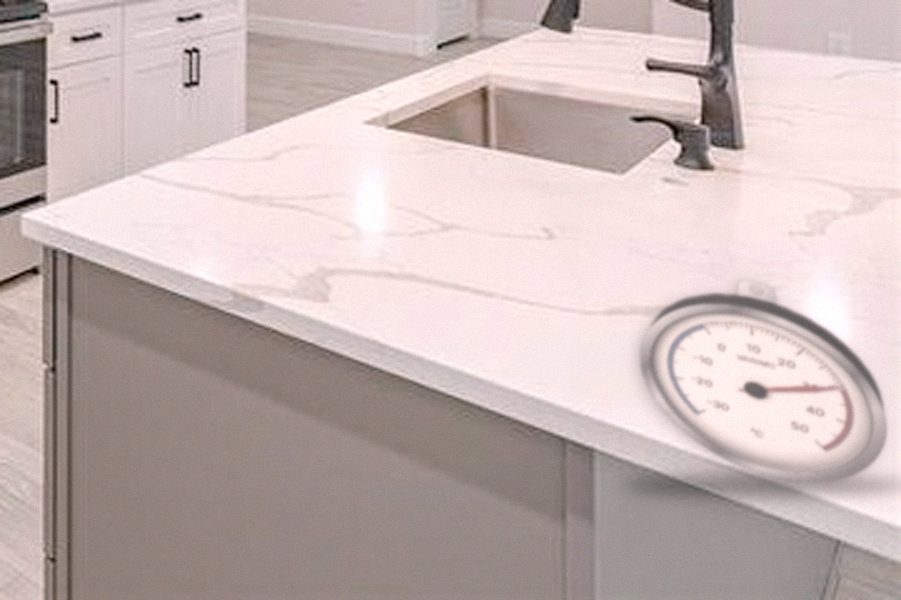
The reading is 30
